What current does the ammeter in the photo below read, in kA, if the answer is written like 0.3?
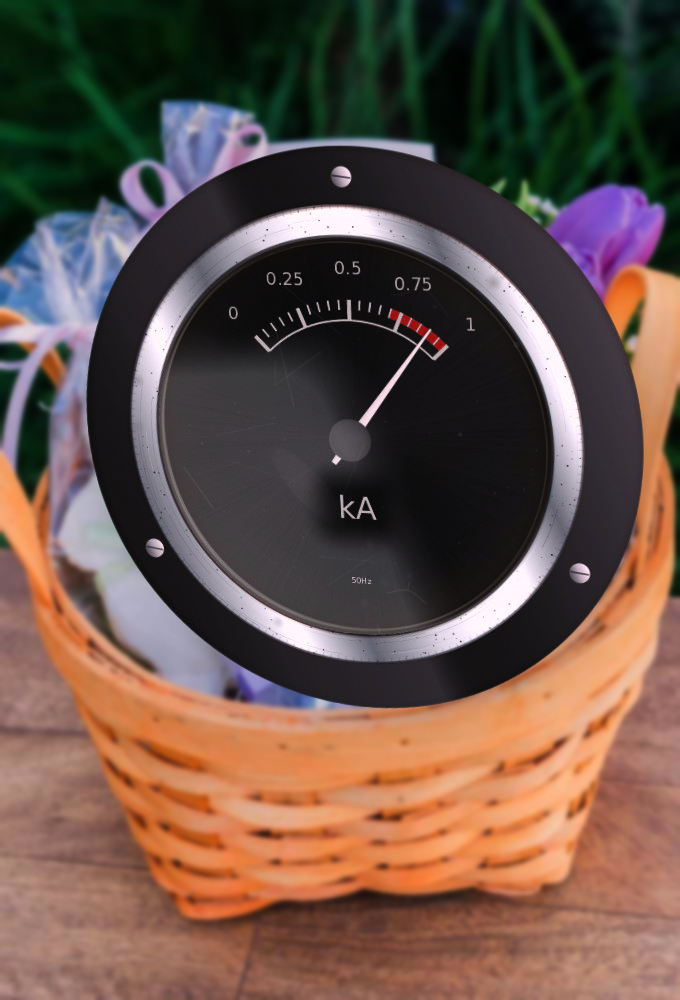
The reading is 0.9
